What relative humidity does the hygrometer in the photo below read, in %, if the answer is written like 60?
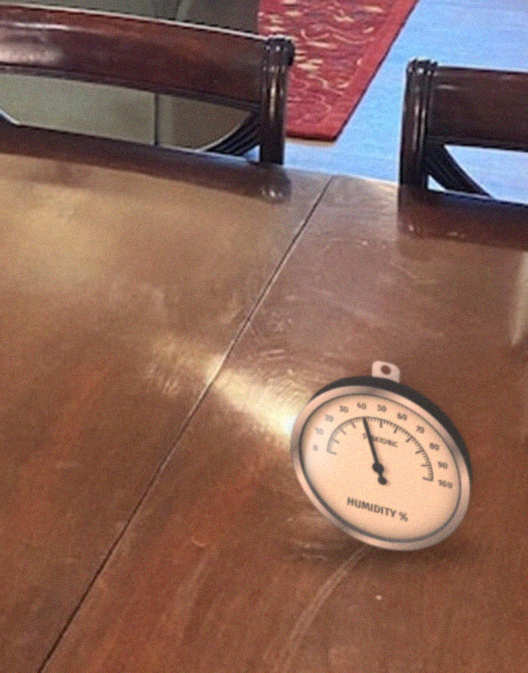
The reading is 40
